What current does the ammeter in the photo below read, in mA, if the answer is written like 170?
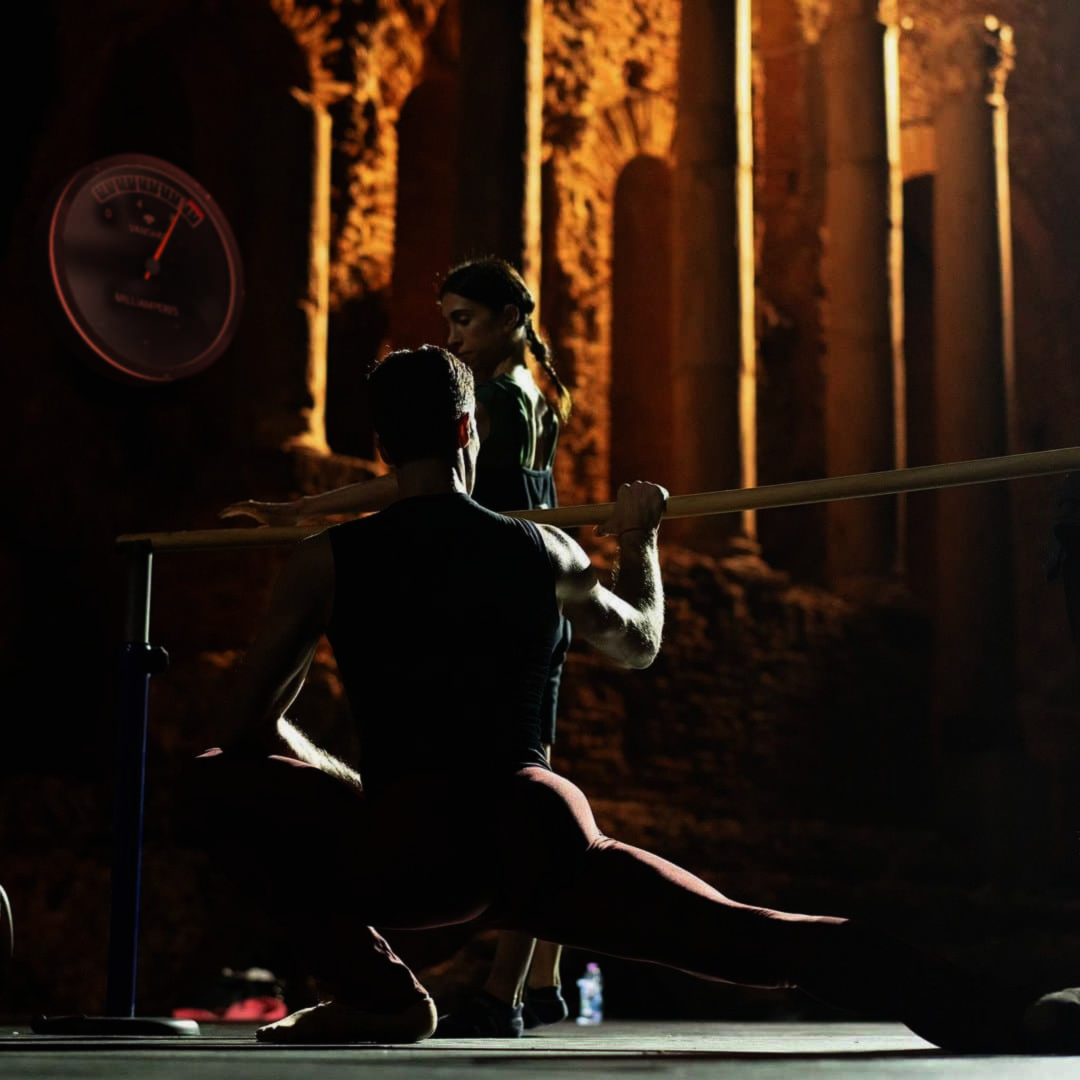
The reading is 8
